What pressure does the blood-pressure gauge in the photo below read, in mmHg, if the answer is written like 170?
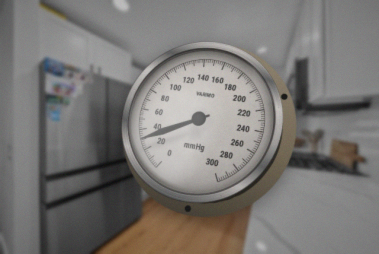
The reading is 30
